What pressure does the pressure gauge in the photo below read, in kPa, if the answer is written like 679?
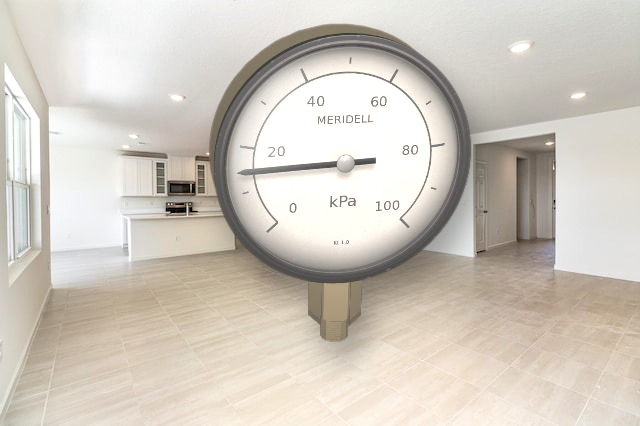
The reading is 15
